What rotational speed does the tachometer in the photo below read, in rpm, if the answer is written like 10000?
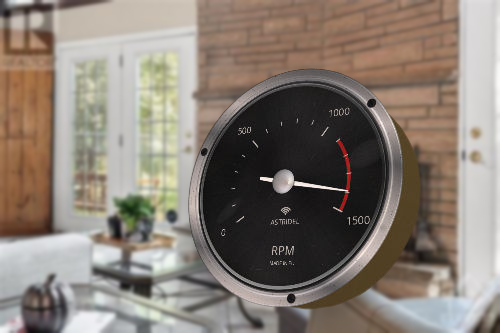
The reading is 1400
